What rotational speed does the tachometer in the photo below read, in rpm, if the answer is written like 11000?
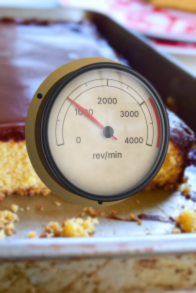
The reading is 1000
